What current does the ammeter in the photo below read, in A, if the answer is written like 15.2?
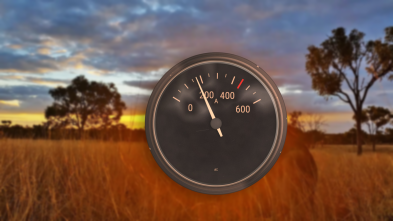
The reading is 175
